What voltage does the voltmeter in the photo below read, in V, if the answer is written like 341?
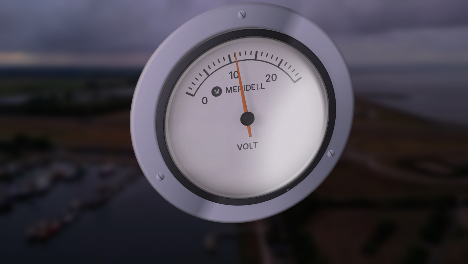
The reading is 11
